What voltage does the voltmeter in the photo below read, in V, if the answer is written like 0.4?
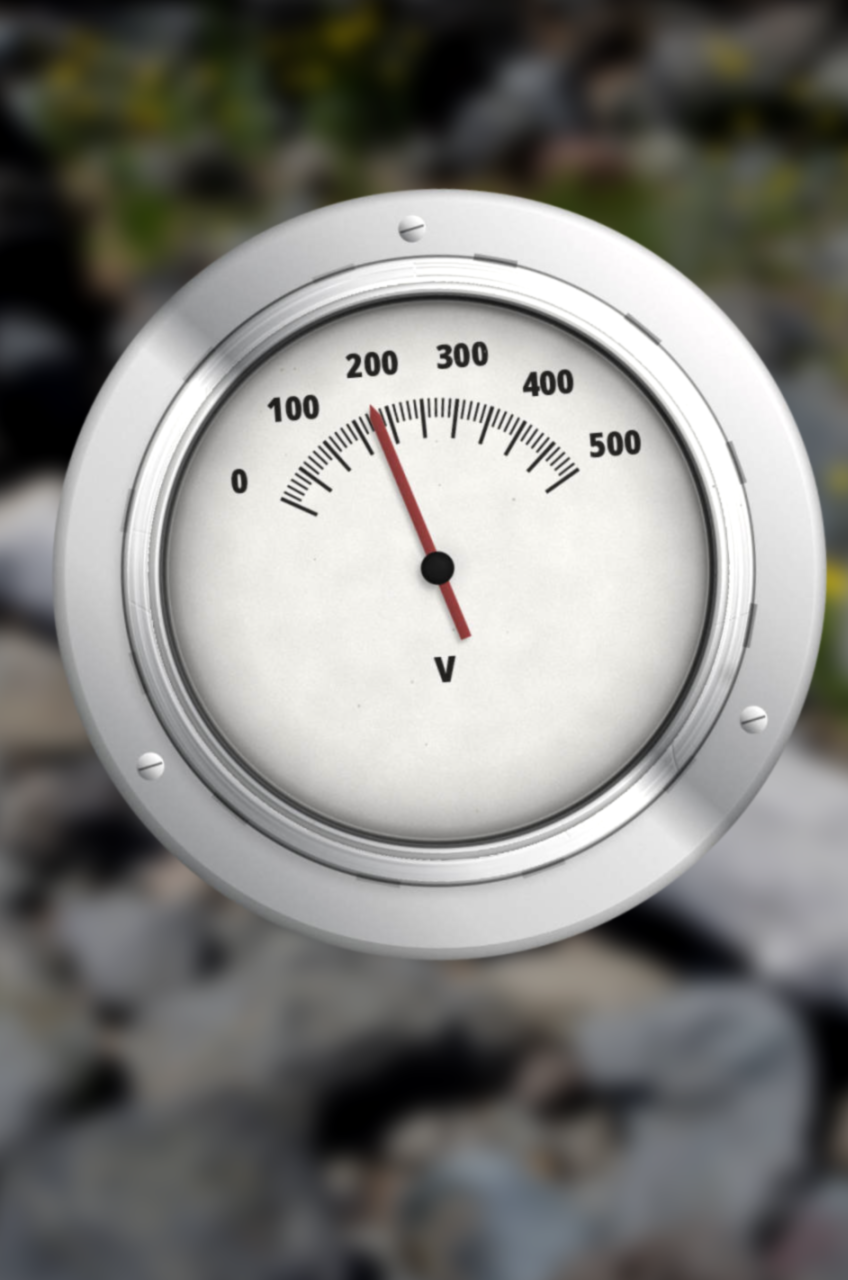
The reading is 180
